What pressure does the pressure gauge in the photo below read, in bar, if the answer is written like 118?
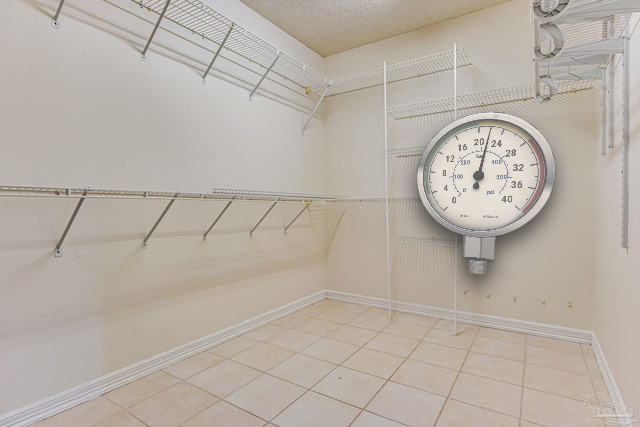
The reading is 22
